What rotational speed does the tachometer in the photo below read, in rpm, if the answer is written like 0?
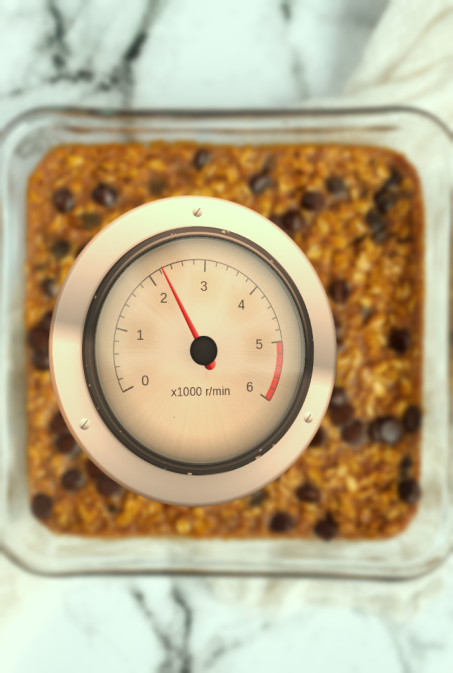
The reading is 2200
